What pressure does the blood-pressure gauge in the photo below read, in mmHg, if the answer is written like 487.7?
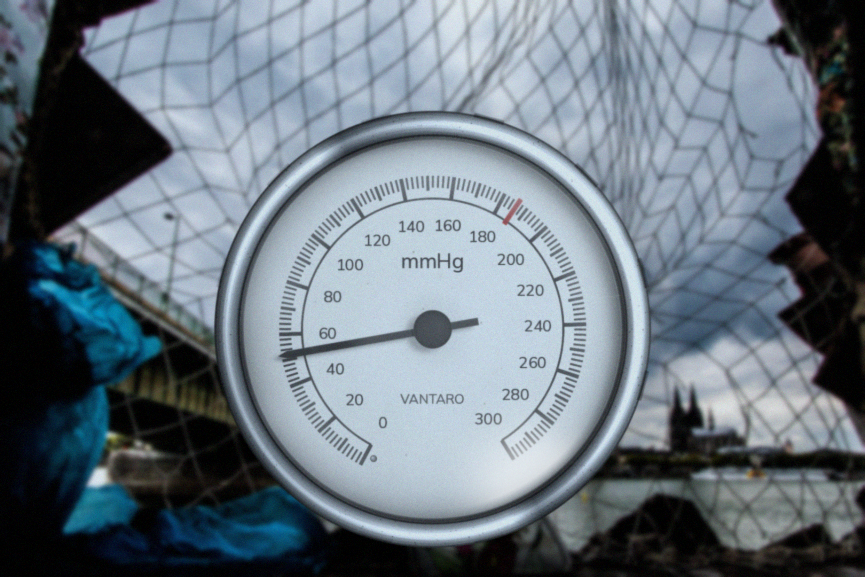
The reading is 52
